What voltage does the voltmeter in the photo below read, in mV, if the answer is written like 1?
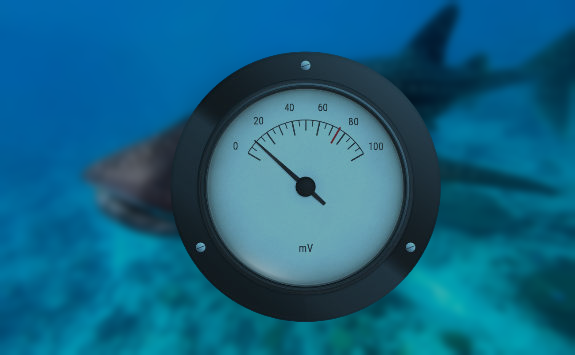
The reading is 10
